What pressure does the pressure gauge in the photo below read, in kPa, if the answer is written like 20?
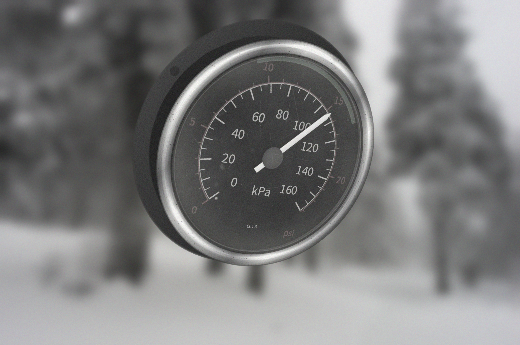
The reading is 105
